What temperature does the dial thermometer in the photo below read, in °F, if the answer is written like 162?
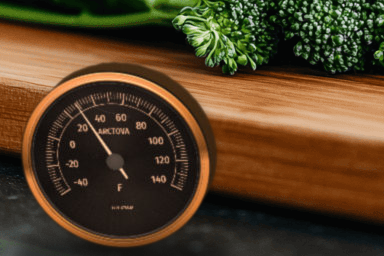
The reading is 30
